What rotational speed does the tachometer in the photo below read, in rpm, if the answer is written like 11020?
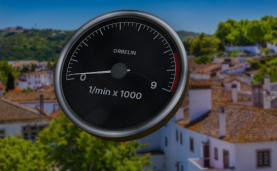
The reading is 200
